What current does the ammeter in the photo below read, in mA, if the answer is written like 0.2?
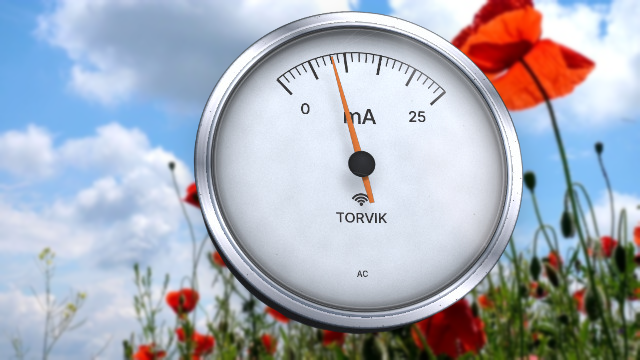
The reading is 8
